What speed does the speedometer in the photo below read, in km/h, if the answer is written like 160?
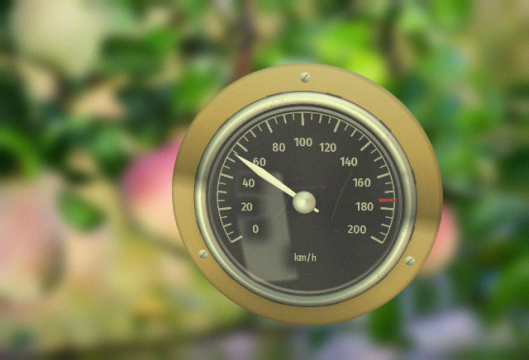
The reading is 55
